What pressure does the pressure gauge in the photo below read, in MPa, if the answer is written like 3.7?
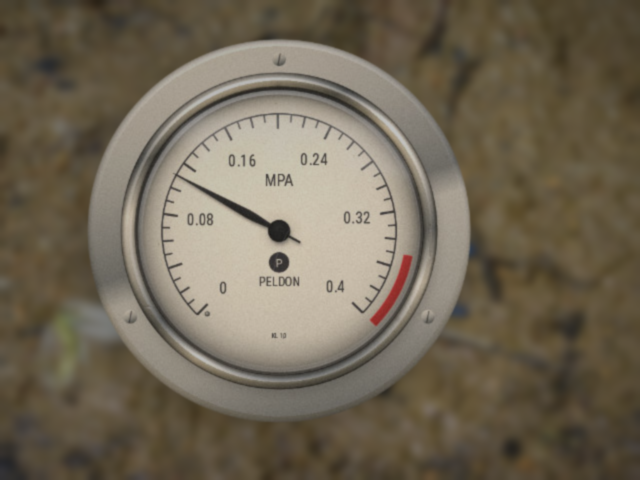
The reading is 0.11
